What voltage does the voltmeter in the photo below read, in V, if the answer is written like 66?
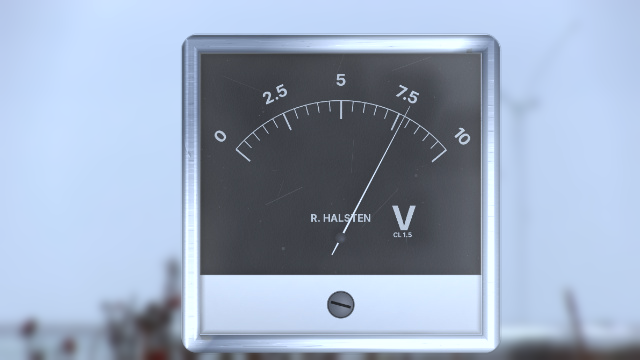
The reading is 7.75
